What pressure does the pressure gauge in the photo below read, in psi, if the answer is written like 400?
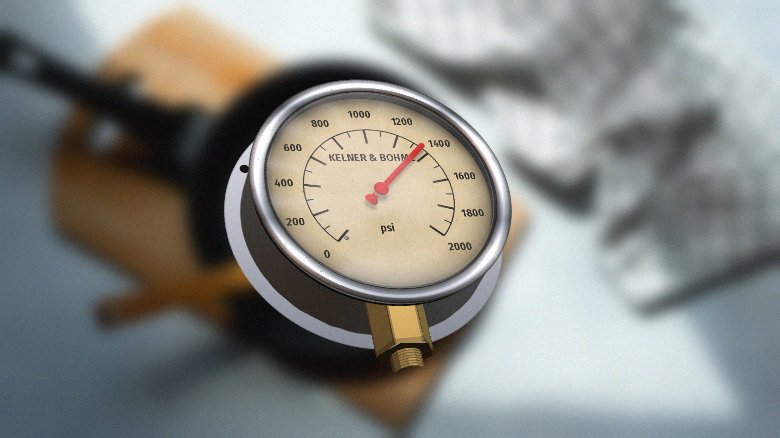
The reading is 1350
